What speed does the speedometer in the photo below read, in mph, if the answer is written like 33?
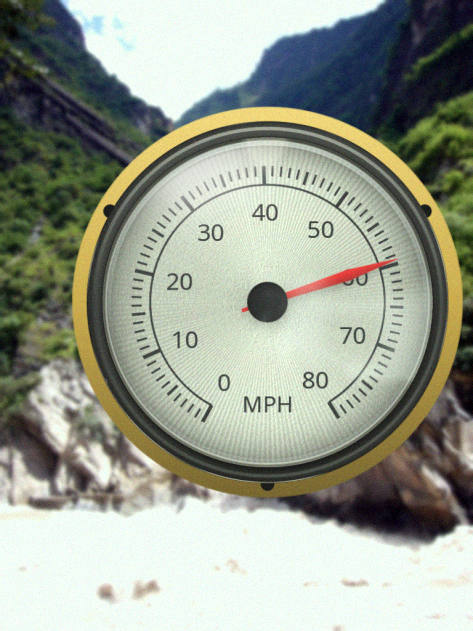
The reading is 59.5
